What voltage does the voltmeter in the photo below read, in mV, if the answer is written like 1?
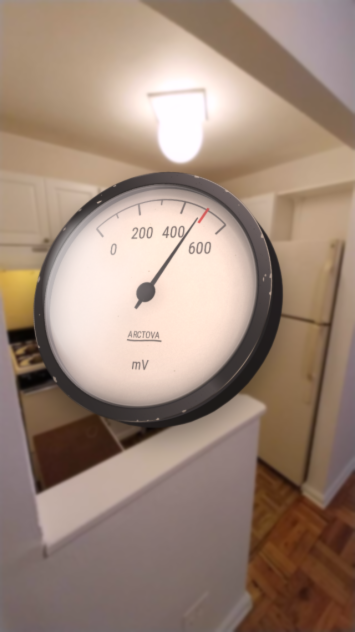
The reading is 500
